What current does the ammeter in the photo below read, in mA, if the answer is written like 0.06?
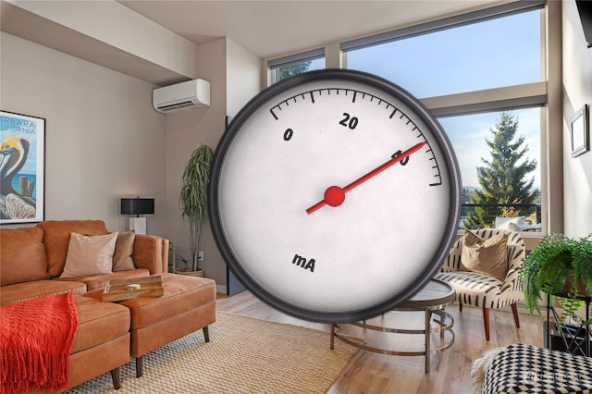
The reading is 40
